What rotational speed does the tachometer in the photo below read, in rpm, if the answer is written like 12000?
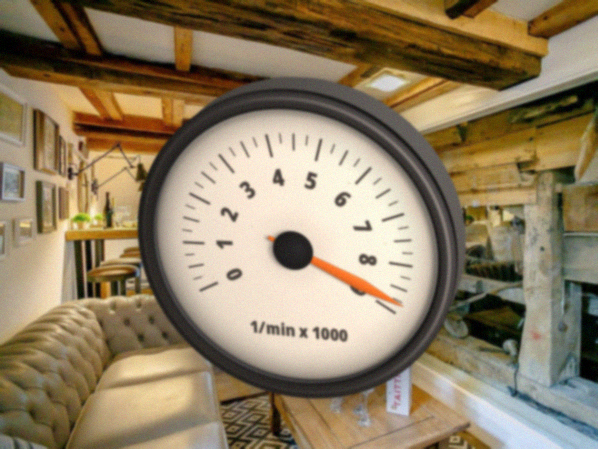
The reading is 8750
